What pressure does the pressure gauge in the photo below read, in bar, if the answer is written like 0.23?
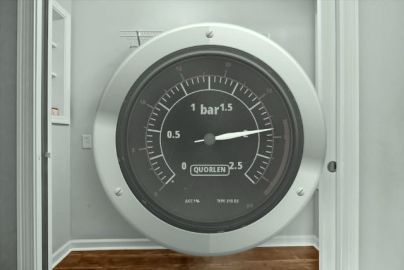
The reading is 2
